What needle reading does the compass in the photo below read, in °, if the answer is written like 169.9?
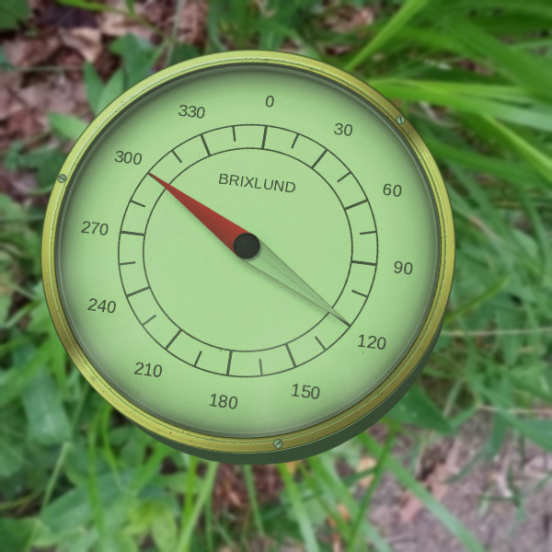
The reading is 300
